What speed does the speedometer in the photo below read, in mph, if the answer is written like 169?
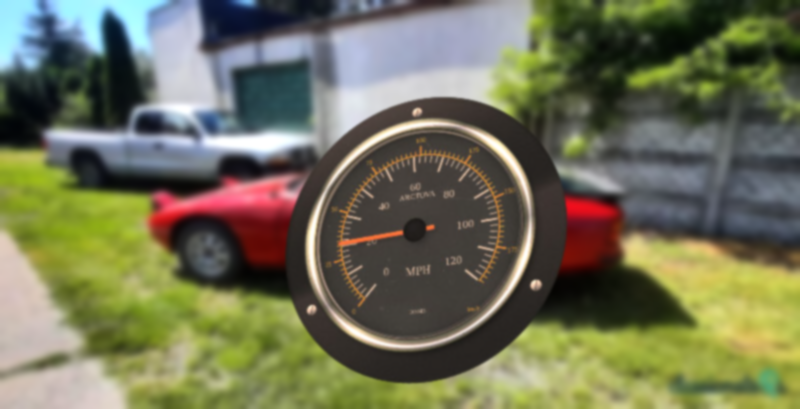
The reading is 20
